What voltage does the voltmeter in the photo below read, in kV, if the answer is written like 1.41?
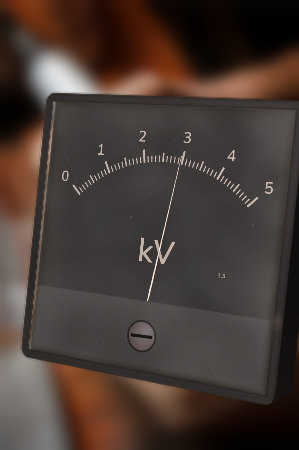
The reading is 3
